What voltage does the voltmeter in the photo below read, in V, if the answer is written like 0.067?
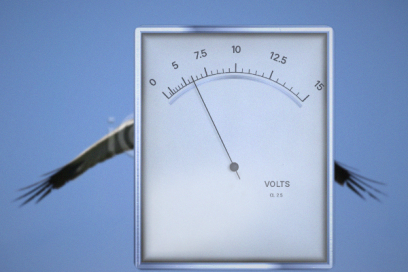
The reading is 6
